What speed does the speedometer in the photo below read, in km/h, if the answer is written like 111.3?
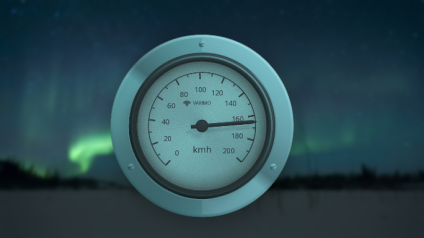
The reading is 165
